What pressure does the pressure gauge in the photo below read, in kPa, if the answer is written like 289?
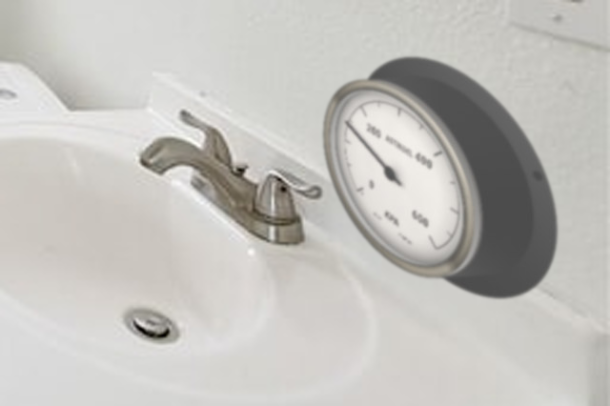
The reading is 150
